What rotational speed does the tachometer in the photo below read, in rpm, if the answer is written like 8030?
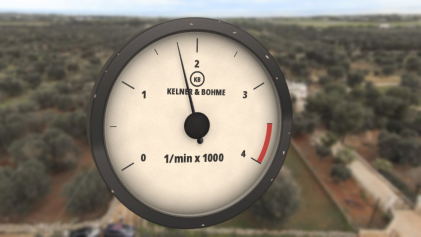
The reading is 1750
